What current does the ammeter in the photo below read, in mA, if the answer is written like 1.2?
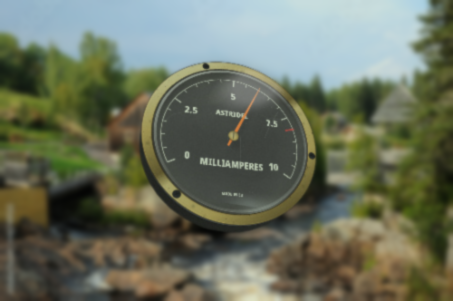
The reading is 6
